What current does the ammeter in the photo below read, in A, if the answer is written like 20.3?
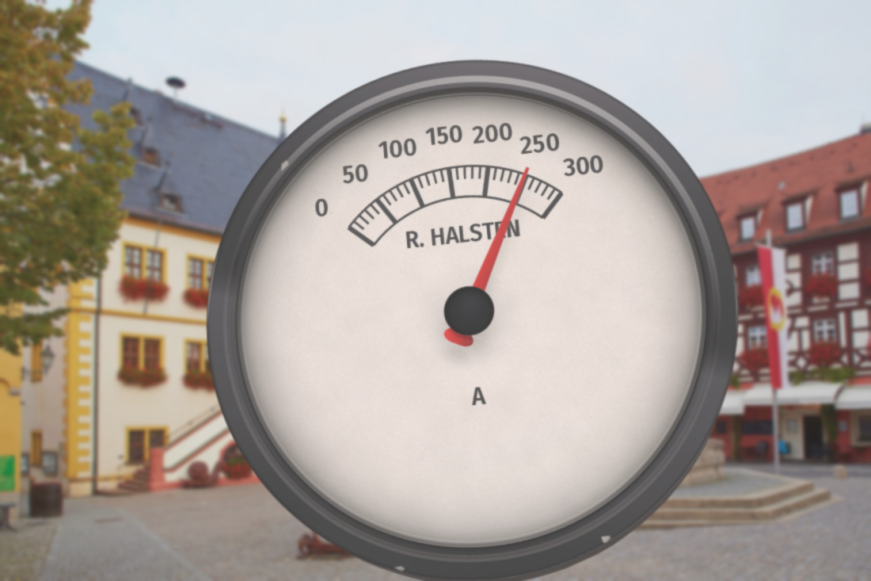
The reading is 250
